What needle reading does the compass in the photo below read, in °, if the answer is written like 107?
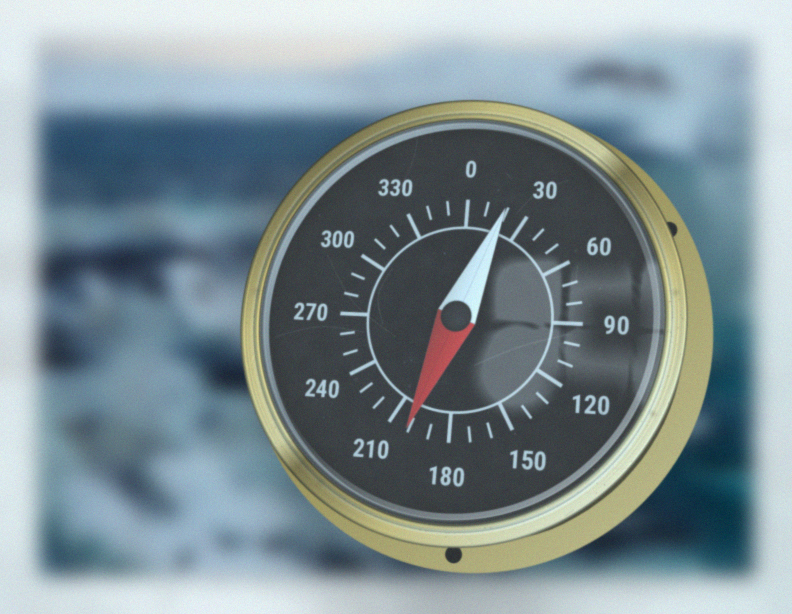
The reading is 200
